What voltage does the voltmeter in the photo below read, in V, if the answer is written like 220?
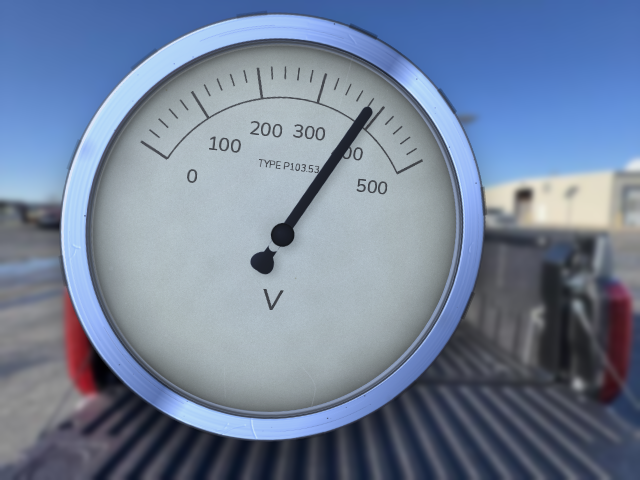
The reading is 380
